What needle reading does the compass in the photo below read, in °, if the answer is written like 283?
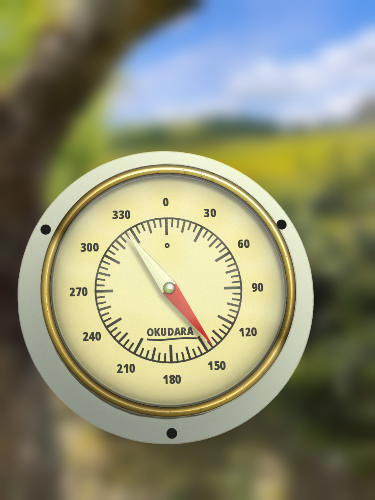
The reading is 145
